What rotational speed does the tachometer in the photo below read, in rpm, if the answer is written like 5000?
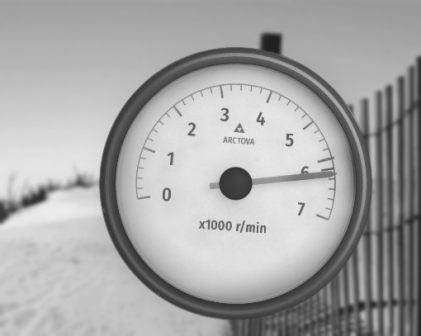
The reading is 6100
